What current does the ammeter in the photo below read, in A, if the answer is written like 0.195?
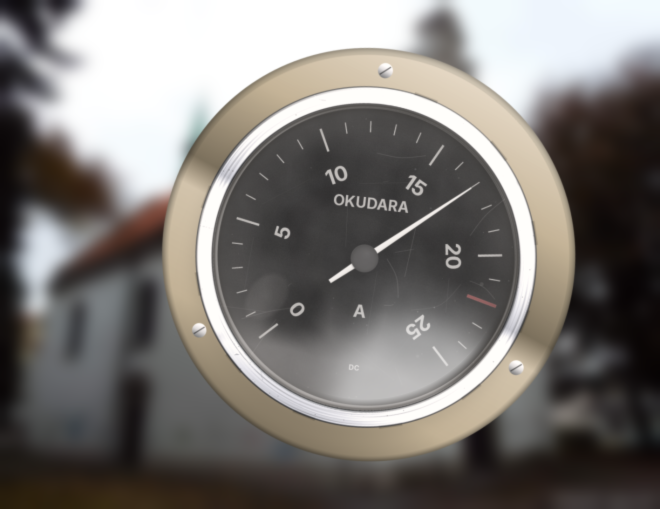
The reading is 17
